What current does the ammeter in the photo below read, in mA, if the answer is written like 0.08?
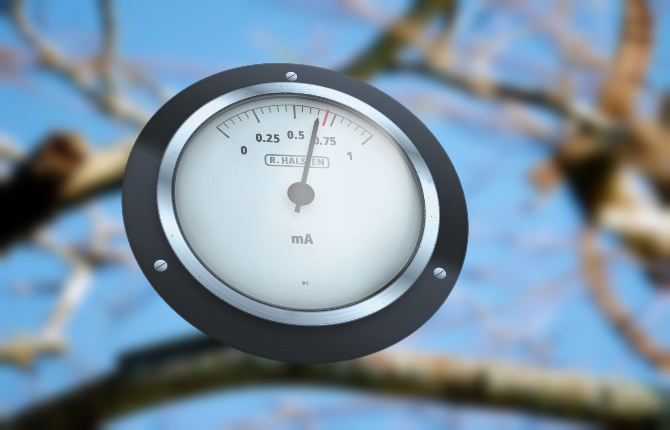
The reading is 0.65
